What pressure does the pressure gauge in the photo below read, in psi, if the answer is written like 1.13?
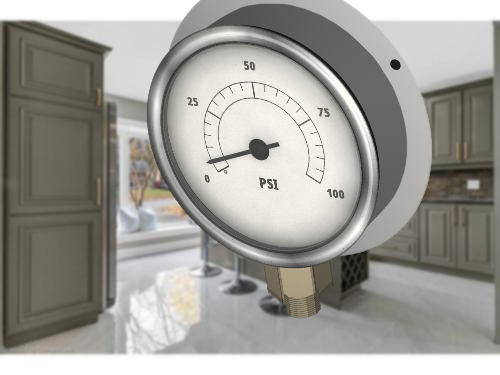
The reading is 5
